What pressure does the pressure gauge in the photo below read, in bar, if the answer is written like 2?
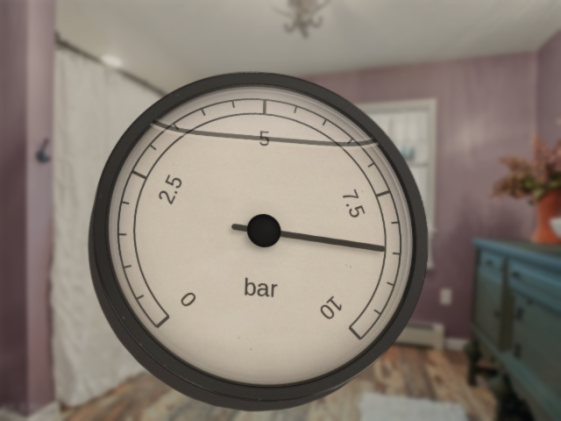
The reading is 8.5
